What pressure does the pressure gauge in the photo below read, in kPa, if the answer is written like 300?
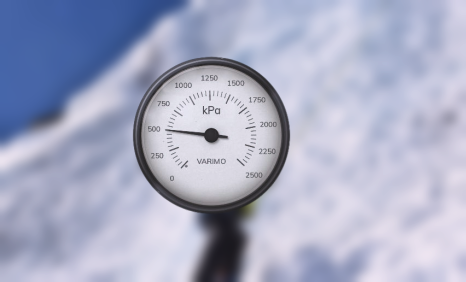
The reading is 500
